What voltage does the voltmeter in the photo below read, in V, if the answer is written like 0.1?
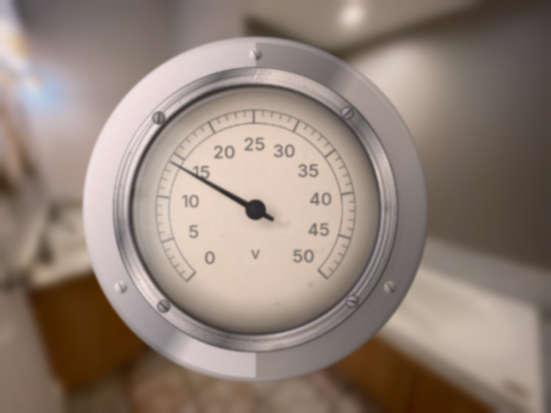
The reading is 14
